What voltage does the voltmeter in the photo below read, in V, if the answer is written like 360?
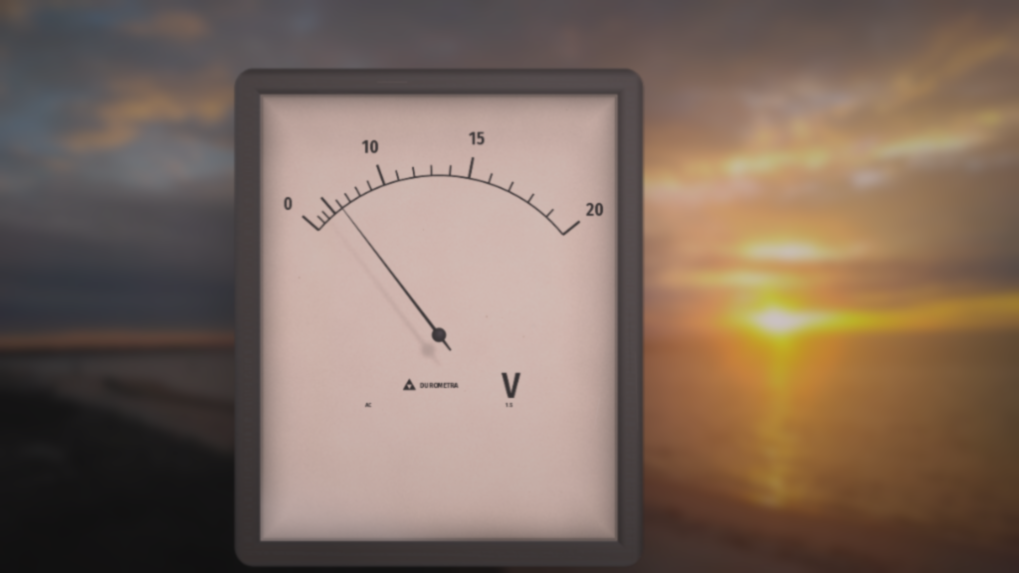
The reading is 6
